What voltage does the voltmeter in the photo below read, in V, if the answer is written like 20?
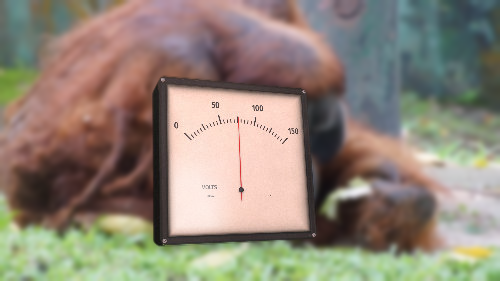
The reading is 75
